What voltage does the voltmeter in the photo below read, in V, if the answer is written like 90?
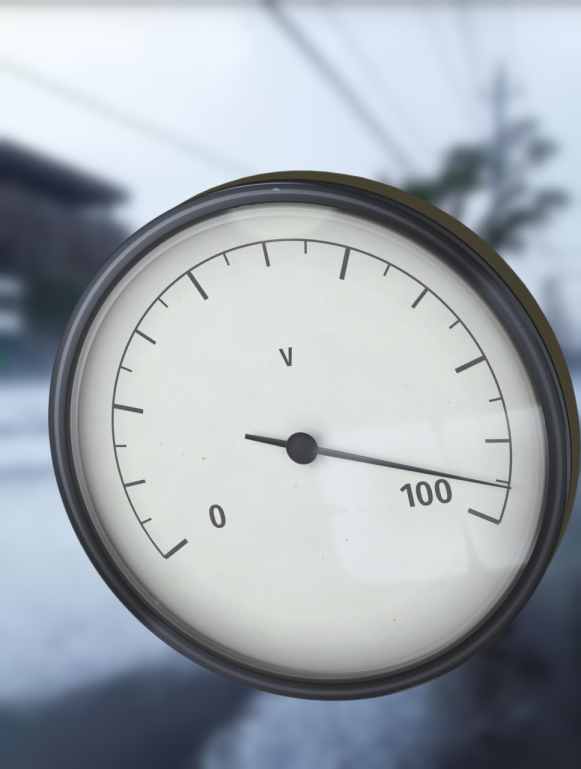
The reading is 95
